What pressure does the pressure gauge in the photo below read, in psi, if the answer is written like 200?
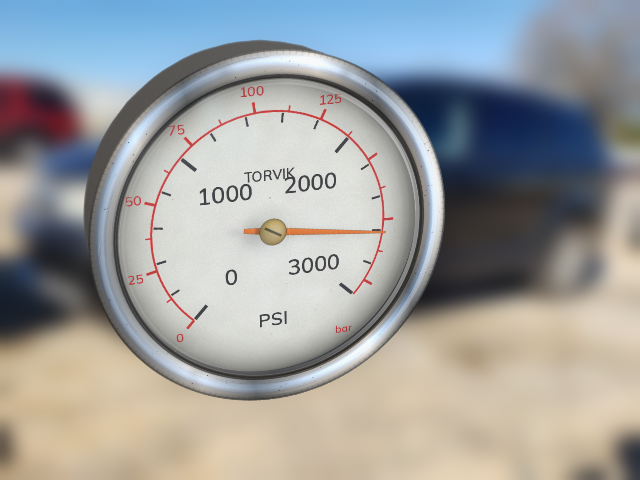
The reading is 2600
